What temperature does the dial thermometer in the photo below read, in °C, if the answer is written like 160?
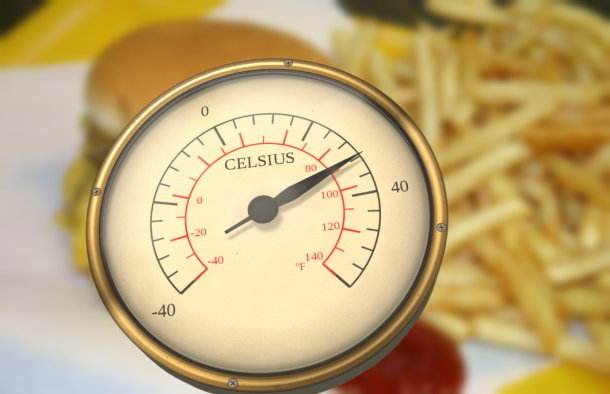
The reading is 32
